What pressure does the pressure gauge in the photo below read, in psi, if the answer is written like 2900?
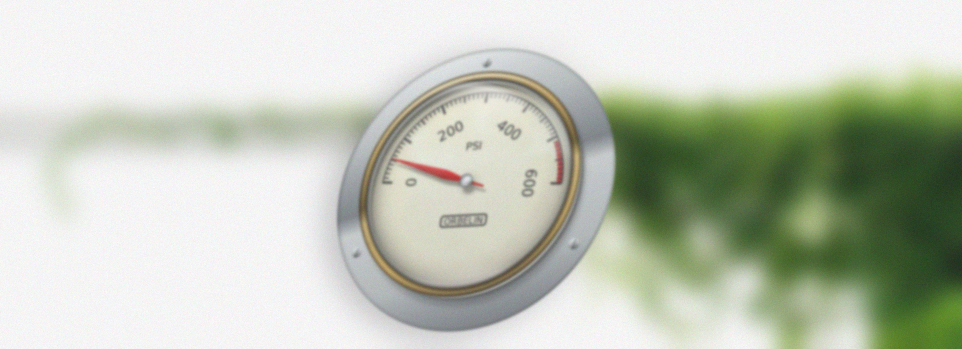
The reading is 50
